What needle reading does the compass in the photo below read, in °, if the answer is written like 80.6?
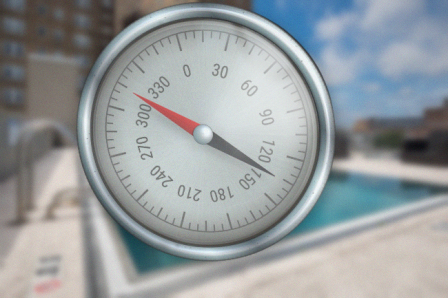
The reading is 315
